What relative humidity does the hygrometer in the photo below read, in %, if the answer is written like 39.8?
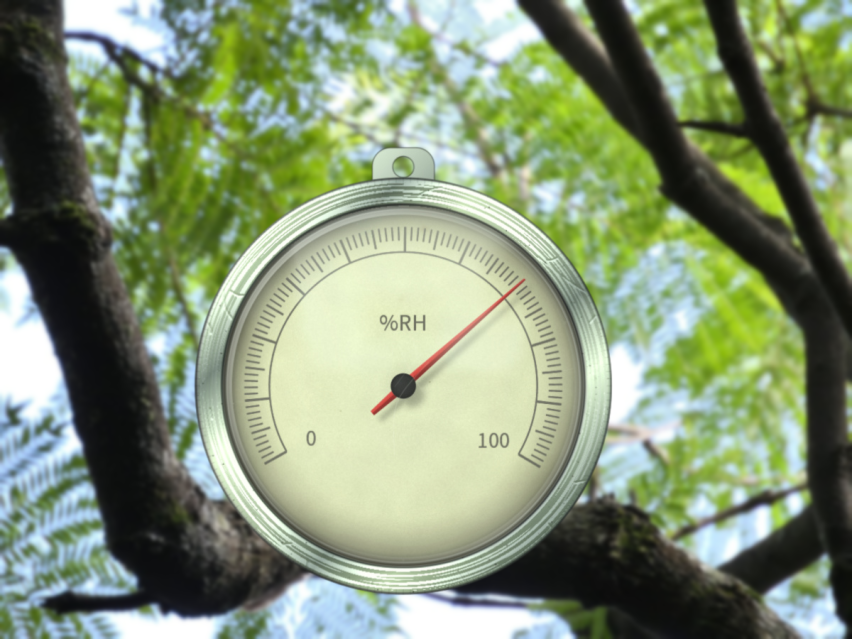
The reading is 70
